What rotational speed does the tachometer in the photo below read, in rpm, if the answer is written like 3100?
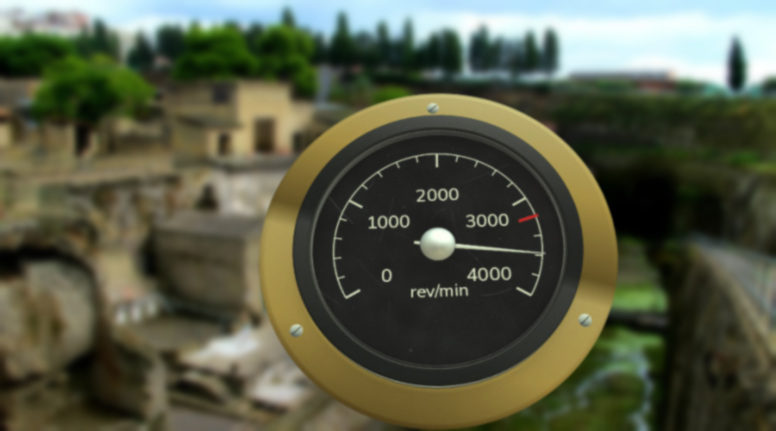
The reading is 3600
